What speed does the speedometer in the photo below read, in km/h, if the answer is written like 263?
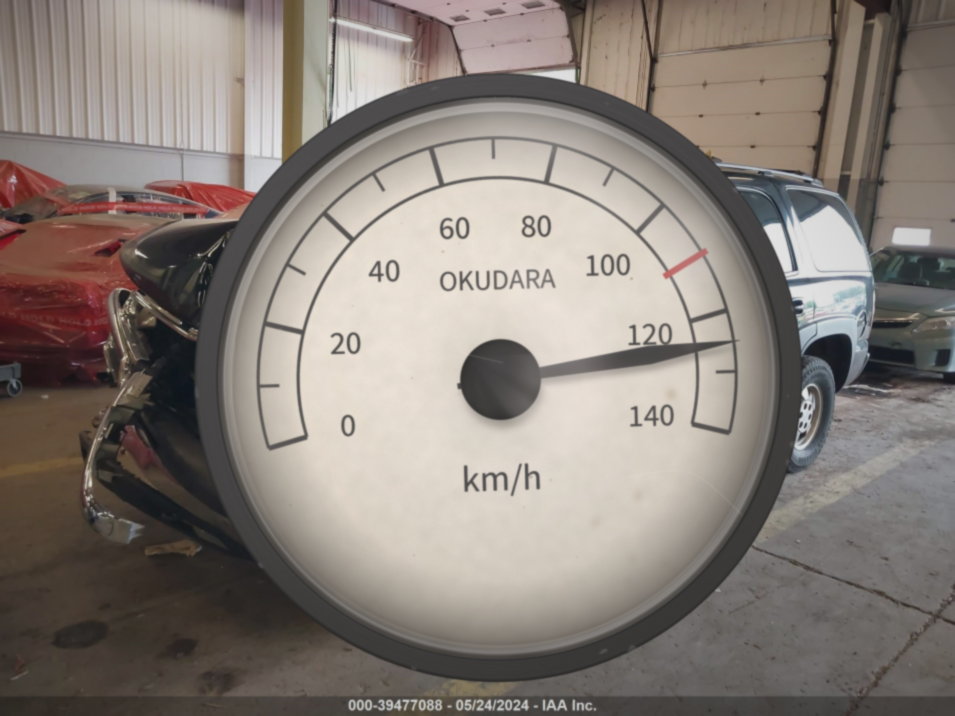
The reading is 125
